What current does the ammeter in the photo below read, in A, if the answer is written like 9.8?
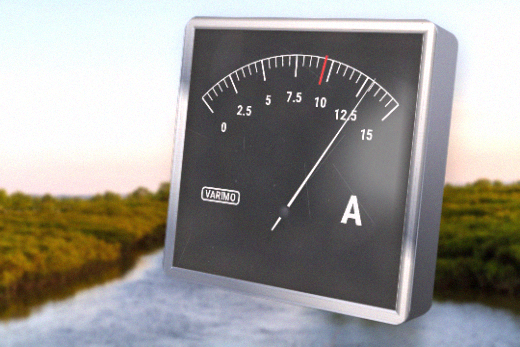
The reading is 13
